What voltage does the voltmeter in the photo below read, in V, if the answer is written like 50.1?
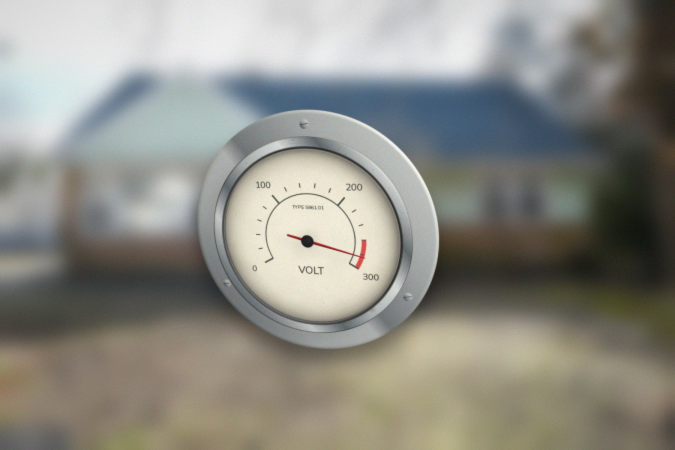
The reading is 280
